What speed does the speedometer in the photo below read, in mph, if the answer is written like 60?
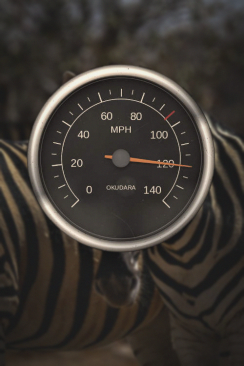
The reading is 120
